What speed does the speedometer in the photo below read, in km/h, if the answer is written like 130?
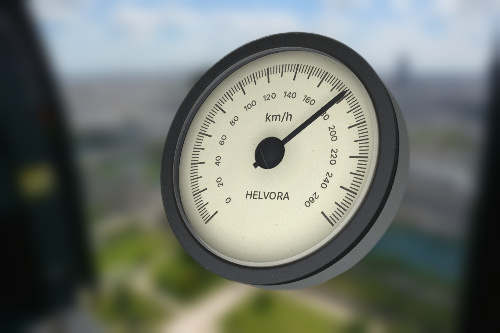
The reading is 180
